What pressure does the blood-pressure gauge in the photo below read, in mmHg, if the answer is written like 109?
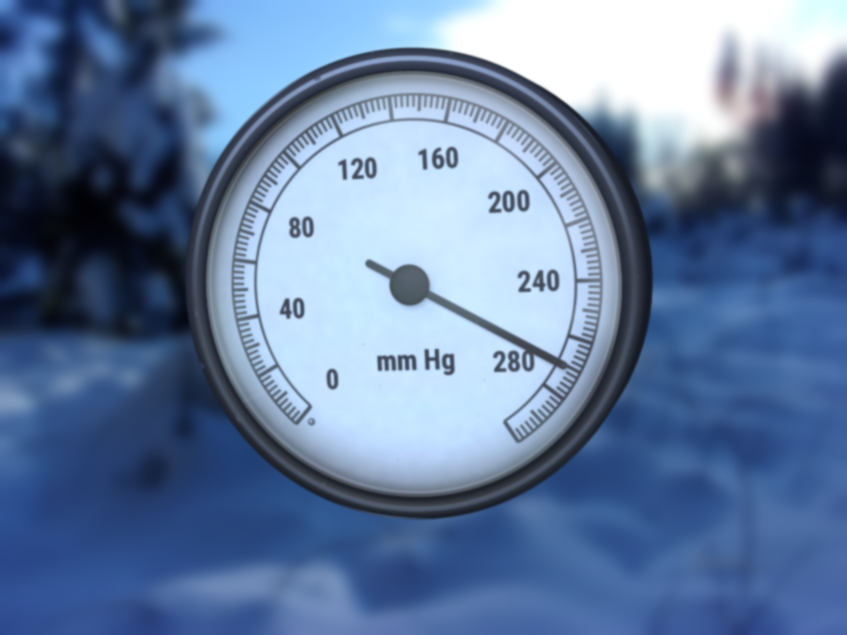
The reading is 270
